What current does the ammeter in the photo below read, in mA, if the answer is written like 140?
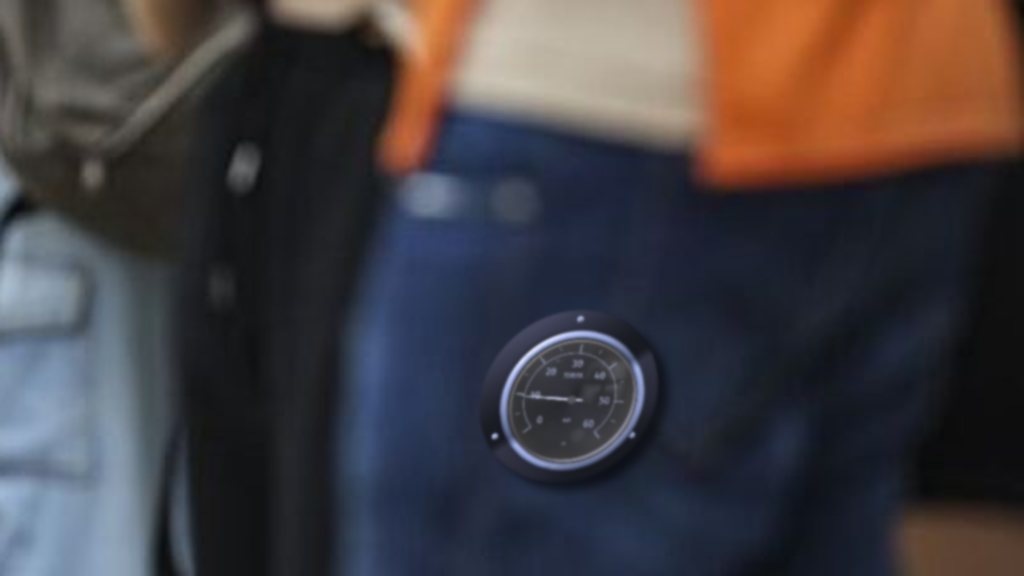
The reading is 10
